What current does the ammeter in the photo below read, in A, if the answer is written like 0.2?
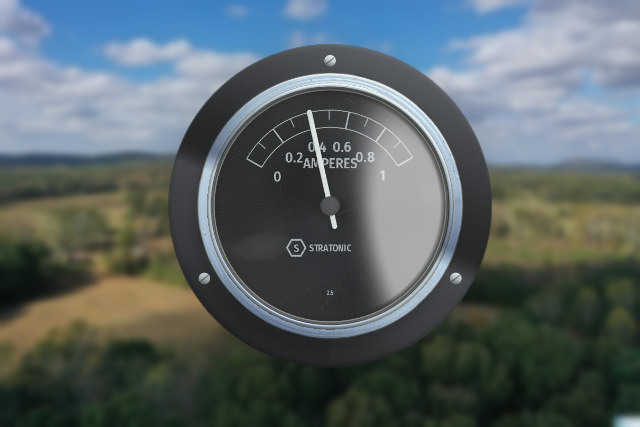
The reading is 0.4
